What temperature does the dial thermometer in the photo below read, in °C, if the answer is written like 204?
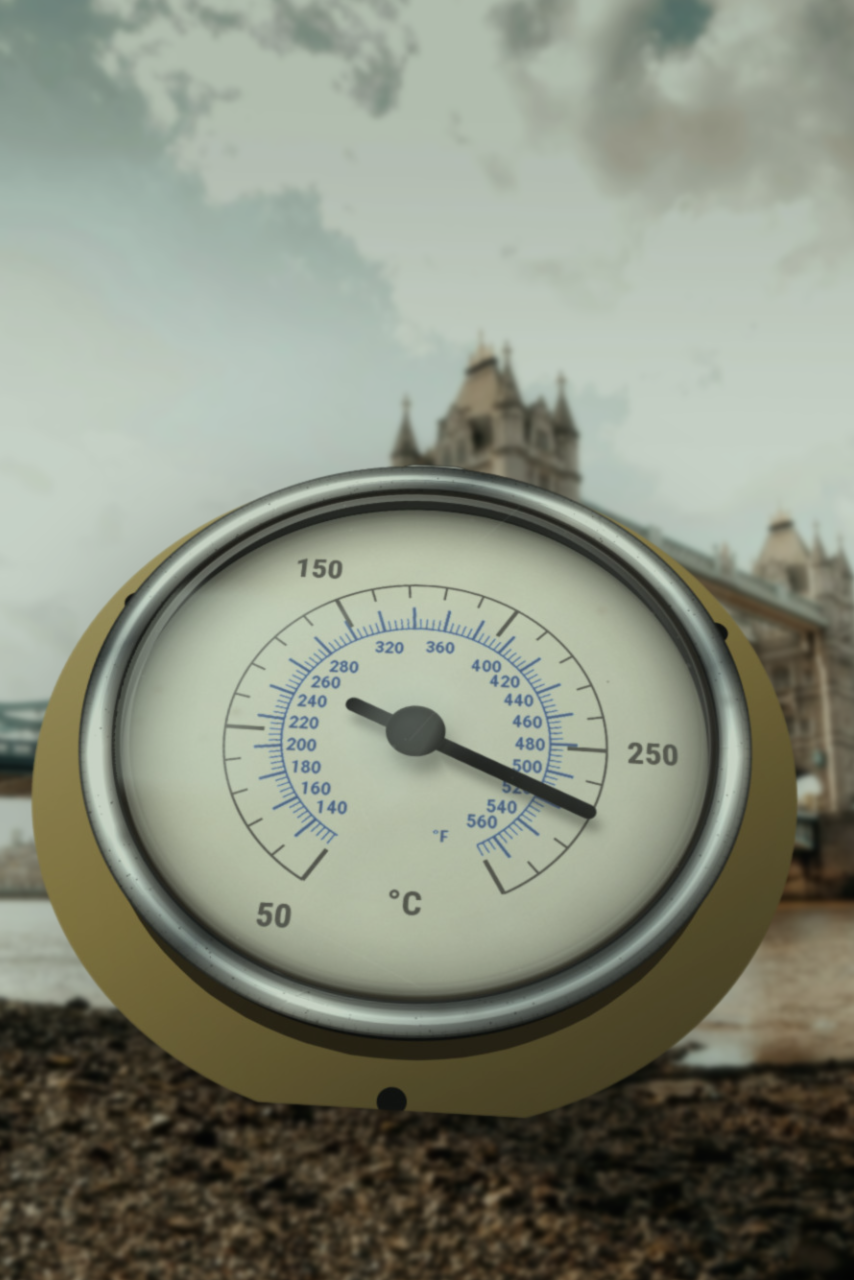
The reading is 270
